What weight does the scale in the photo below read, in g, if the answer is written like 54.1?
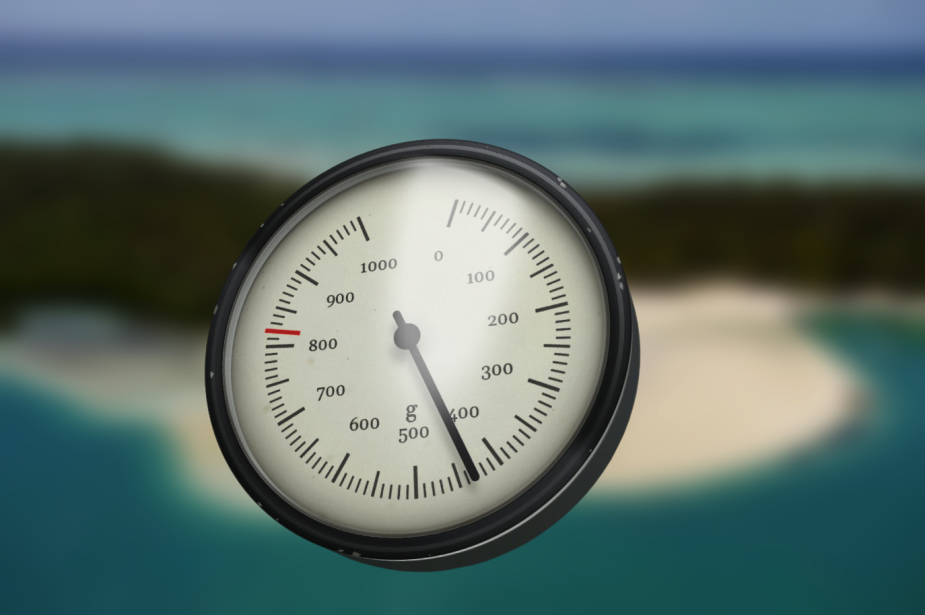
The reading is 430
